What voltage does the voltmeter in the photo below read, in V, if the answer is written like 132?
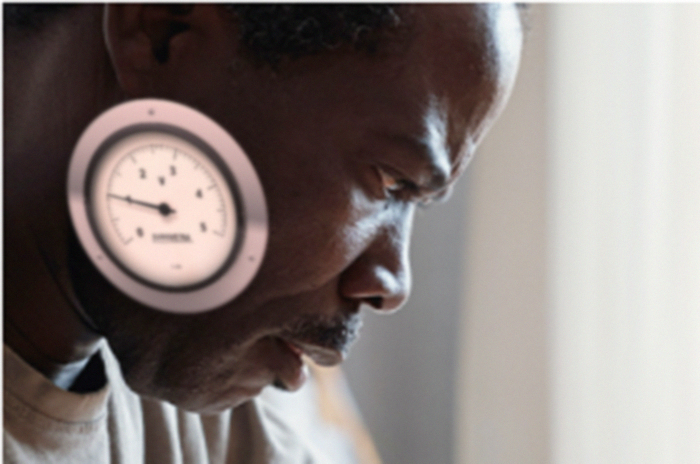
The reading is 1
